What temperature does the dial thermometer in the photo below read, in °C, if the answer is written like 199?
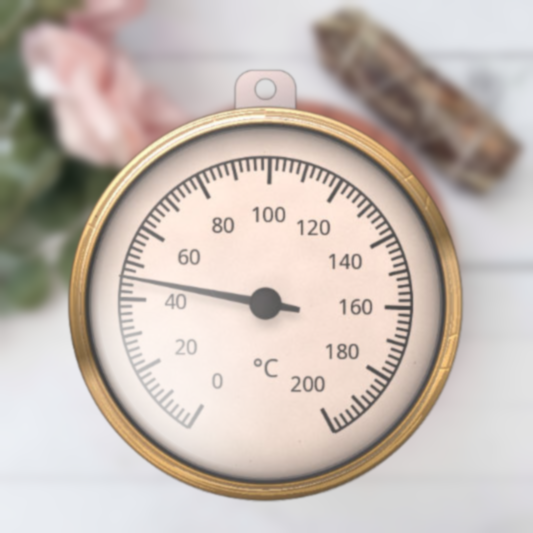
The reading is 46
